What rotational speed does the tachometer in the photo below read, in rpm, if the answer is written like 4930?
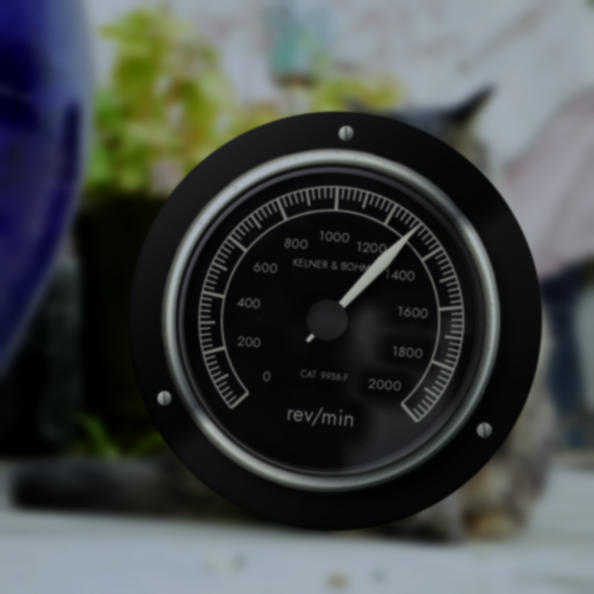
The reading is 1300
